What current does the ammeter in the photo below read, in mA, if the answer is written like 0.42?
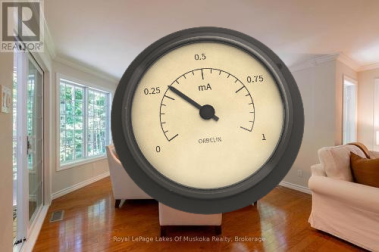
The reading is 0.3
